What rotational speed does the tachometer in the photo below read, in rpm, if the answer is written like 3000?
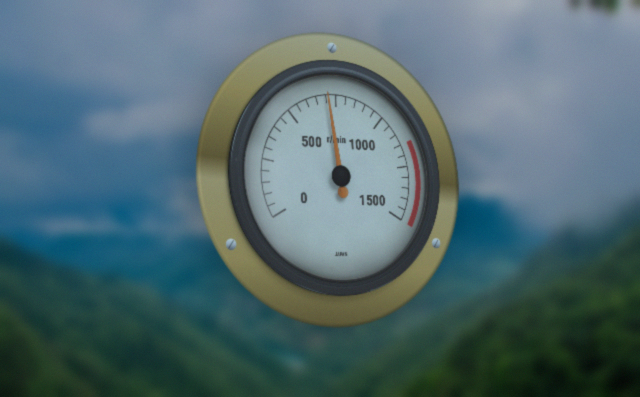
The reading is 700
